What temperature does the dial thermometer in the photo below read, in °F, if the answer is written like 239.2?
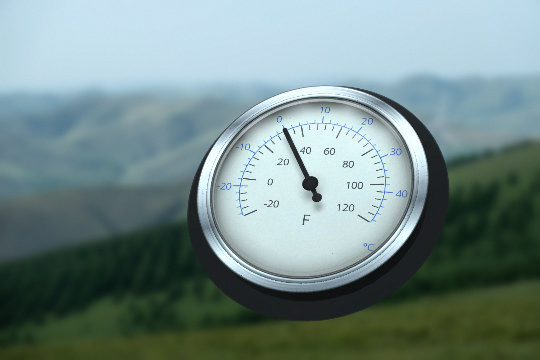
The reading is 32
